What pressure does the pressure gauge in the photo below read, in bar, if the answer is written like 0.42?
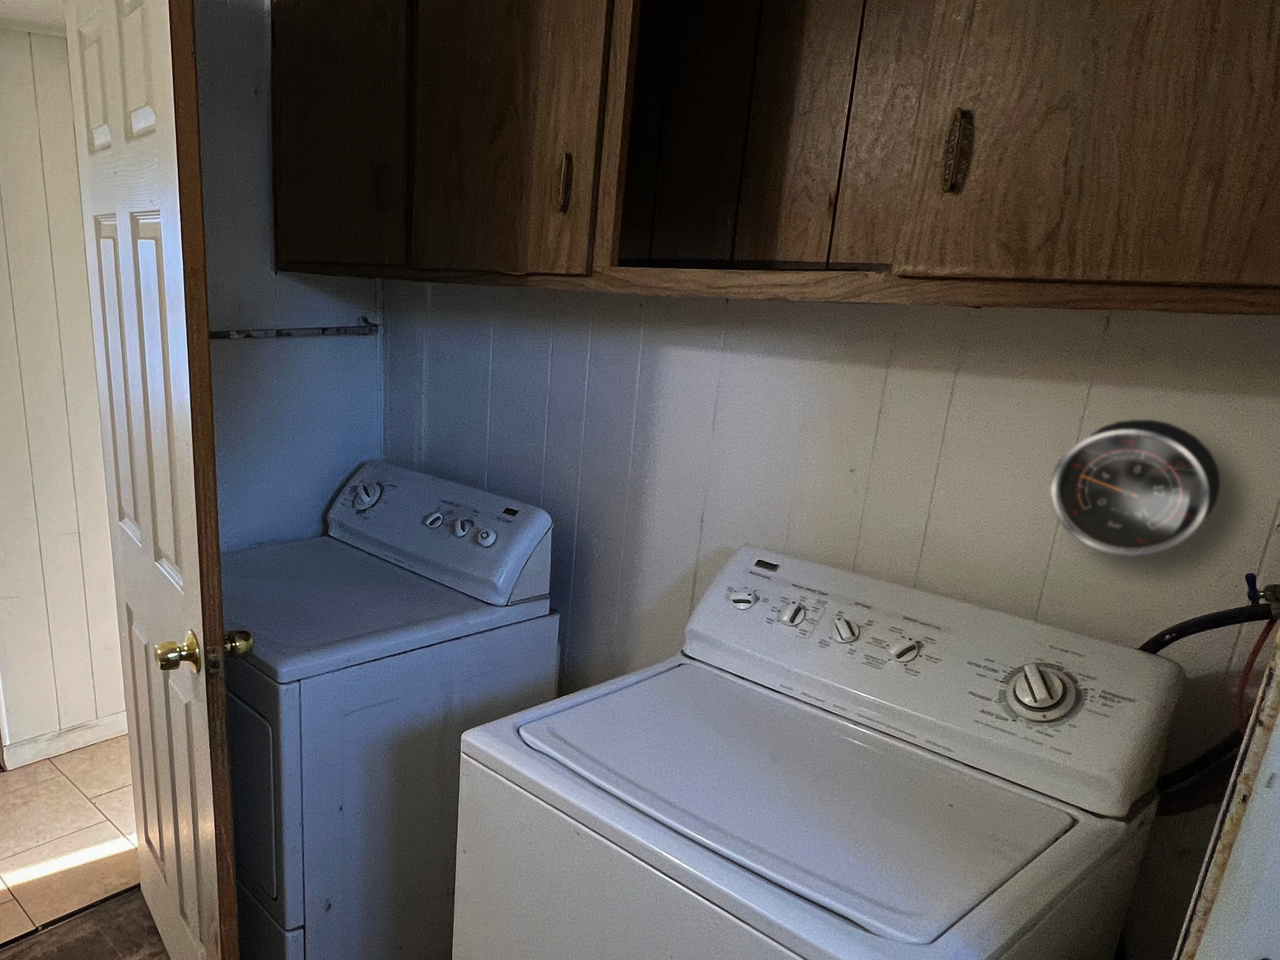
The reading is 3
